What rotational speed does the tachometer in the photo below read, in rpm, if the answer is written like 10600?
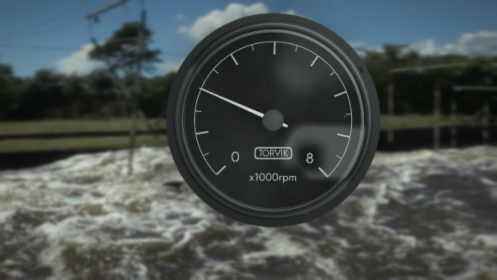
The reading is 2000
